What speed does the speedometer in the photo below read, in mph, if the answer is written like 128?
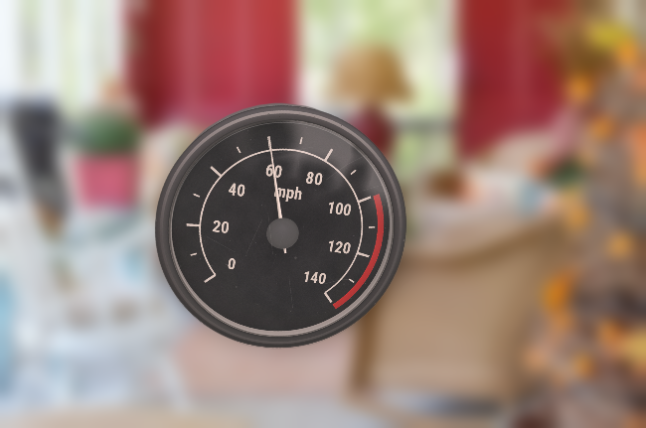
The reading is 60
